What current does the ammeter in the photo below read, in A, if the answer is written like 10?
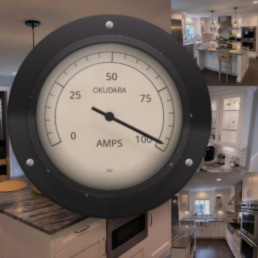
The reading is 97.5
